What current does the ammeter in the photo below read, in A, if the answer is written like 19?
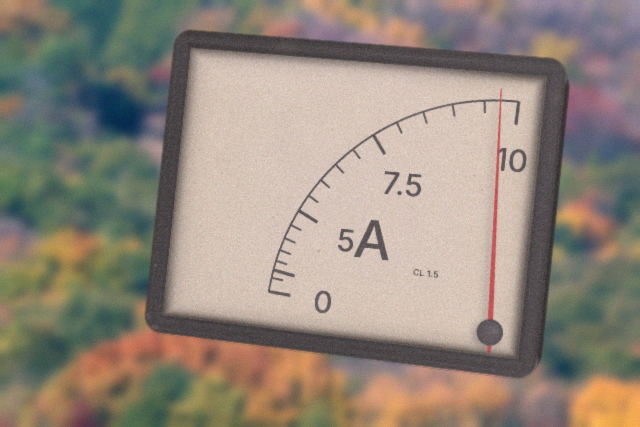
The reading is 9.75
